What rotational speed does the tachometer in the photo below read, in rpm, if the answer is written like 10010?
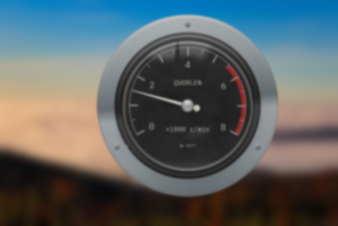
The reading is 1500
